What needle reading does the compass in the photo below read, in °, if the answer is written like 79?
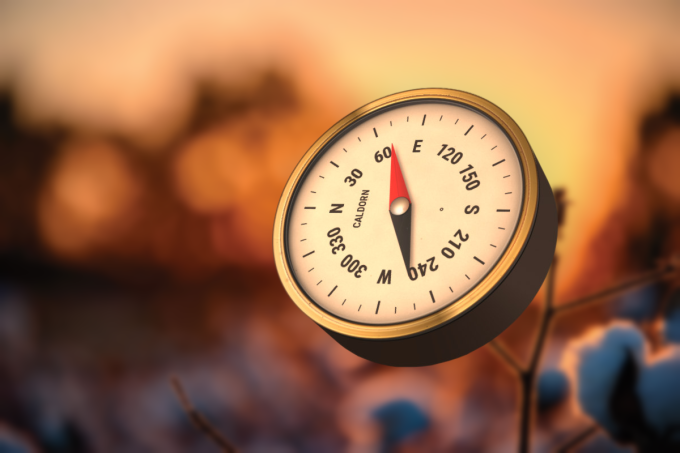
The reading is 70
